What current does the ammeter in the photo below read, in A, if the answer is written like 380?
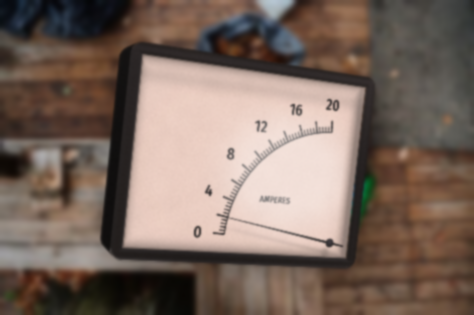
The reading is 2
